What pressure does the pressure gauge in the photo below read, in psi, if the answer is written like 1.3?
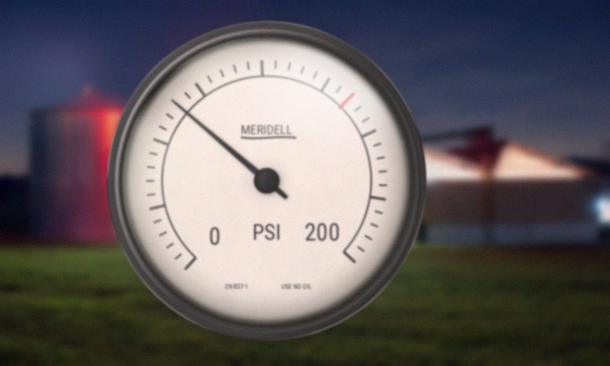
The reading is 65
